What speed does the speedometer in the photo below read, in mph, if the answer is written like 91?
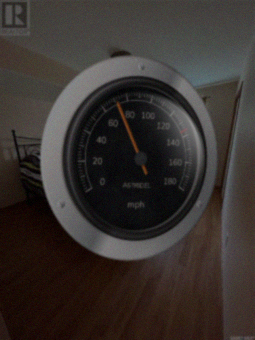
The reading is 70
